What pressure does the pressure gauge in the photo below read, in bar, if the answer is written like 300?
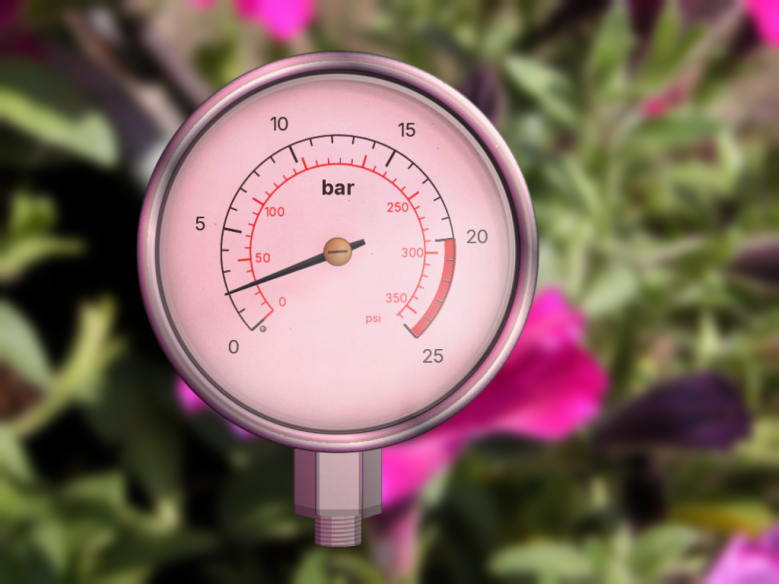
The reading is 2
